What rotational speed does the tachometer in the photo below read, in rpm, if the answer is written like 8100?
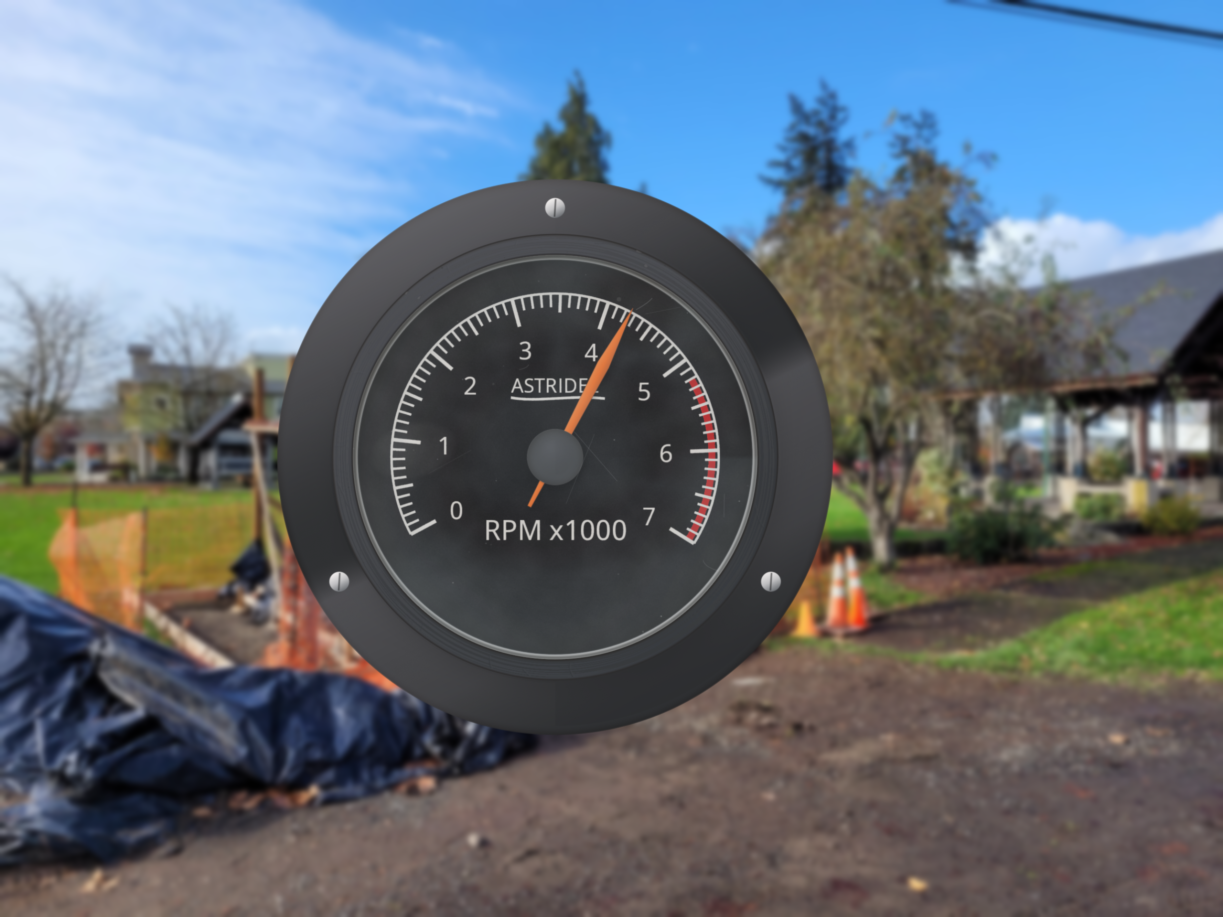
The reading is 4250
